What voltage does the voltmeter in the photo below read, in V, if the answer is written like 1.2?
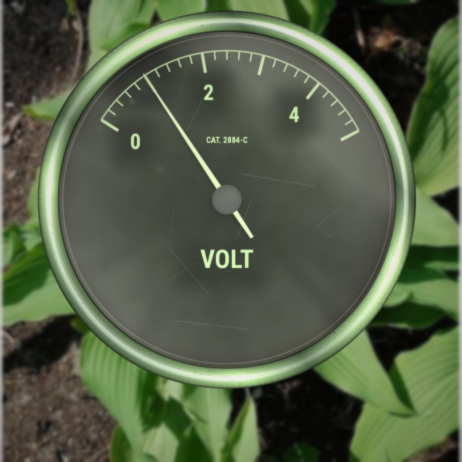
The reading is 1
